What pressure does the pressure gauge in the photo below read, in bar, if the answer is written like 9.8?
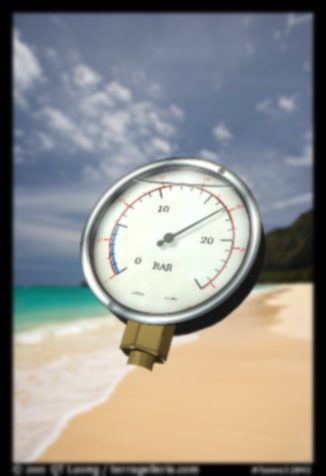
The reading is 17
